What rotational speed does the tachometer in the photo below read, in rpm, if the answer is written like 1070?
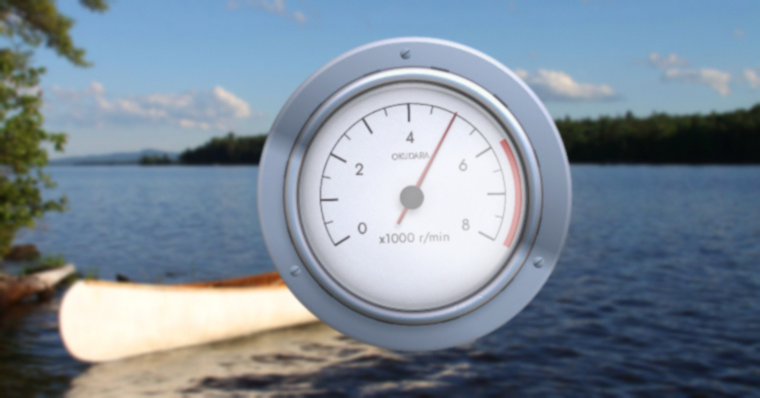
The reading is 5000
